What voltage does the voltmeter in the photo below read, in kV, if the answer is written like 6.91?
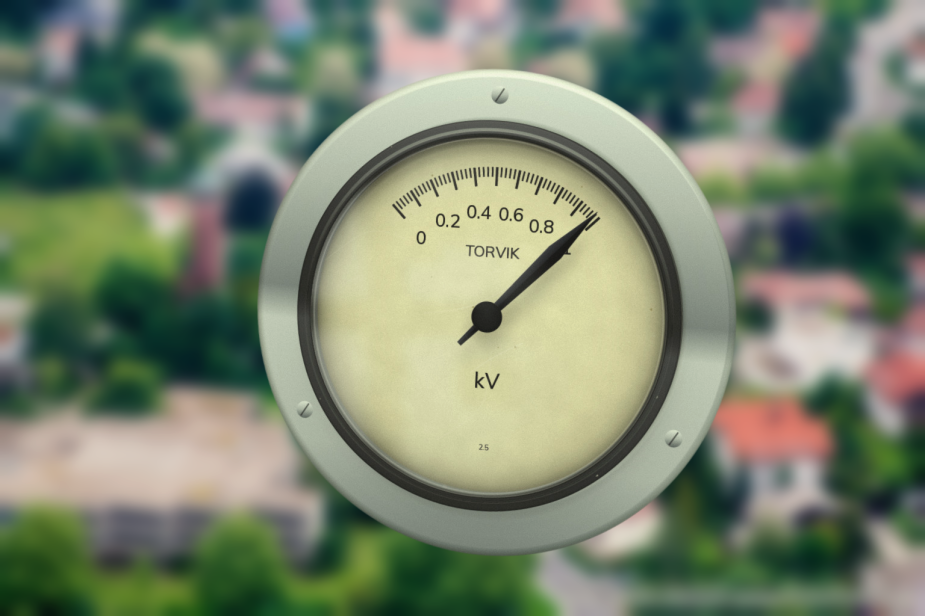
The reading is 0.98
